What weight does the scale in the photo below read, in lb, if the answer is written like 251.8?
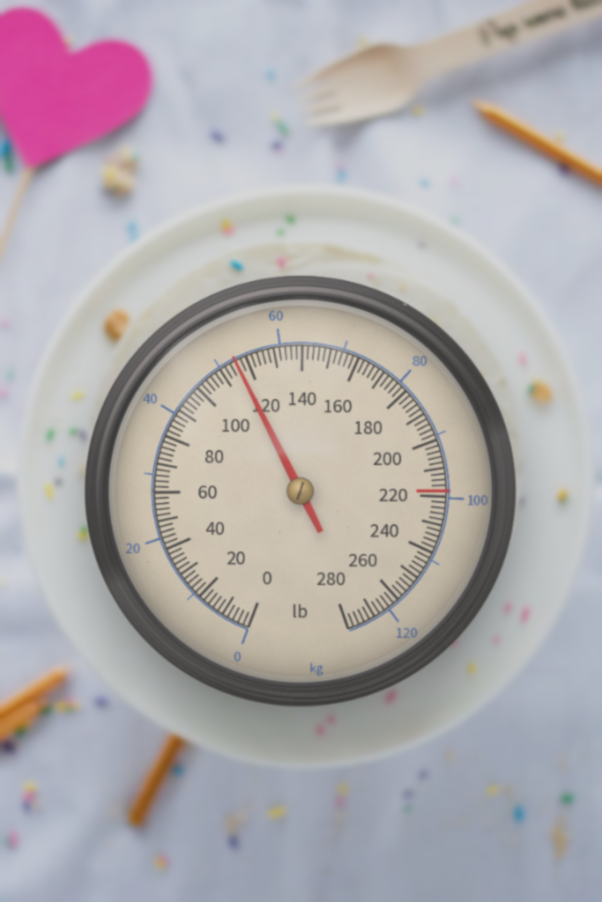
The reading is 116
